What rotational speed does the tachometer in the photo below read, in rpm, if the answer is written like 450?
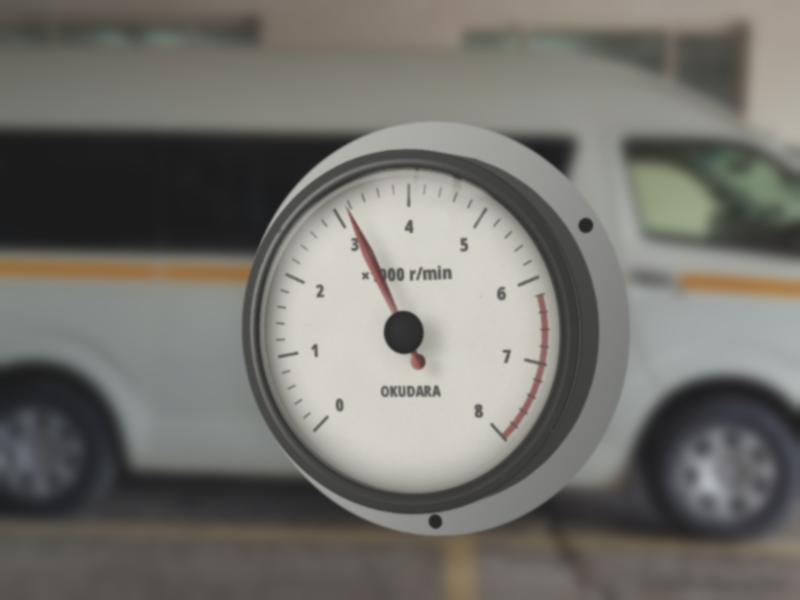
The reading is 3200
